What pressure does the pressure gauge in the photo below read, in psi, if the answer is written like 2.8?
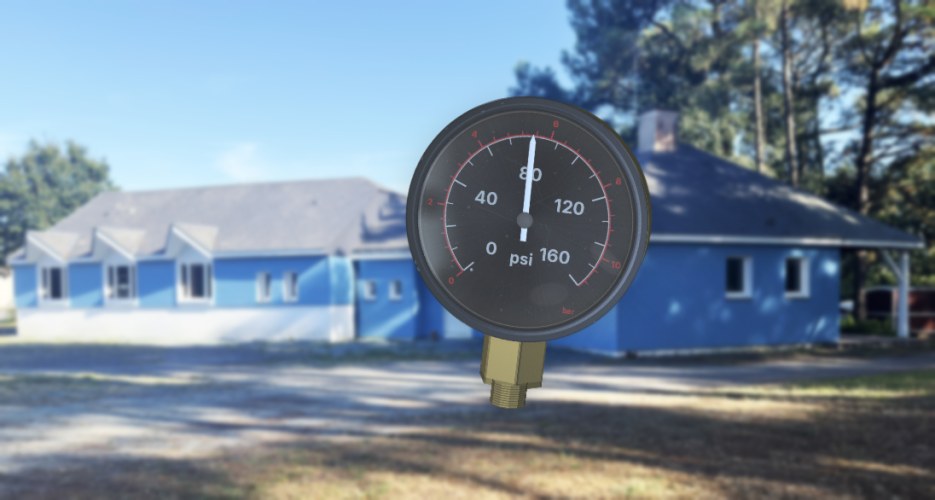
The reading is 80
